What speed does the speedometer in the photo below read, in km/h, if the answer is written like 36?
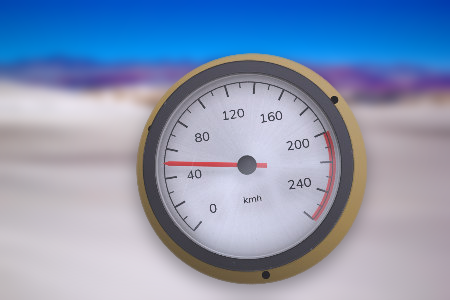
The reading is 50
